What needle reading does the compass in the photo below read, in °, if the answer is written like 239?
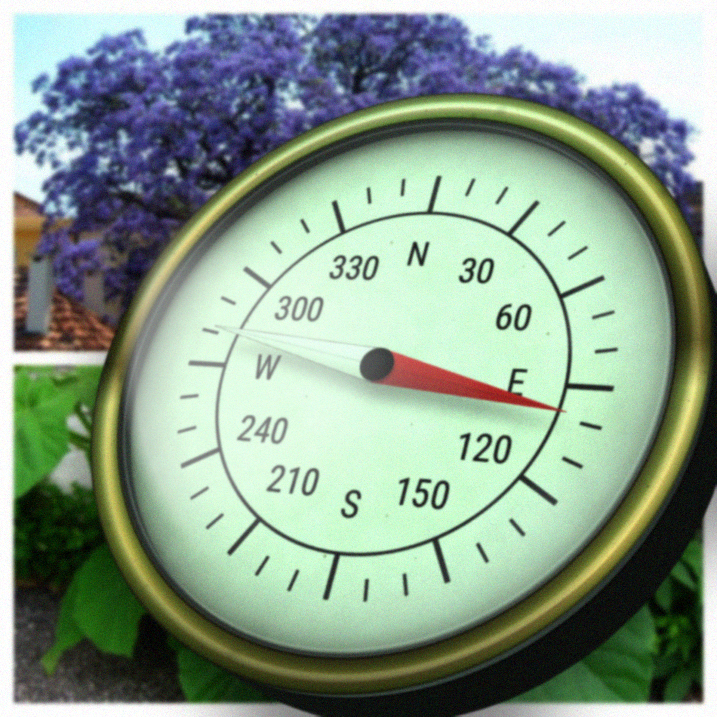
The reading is 100
